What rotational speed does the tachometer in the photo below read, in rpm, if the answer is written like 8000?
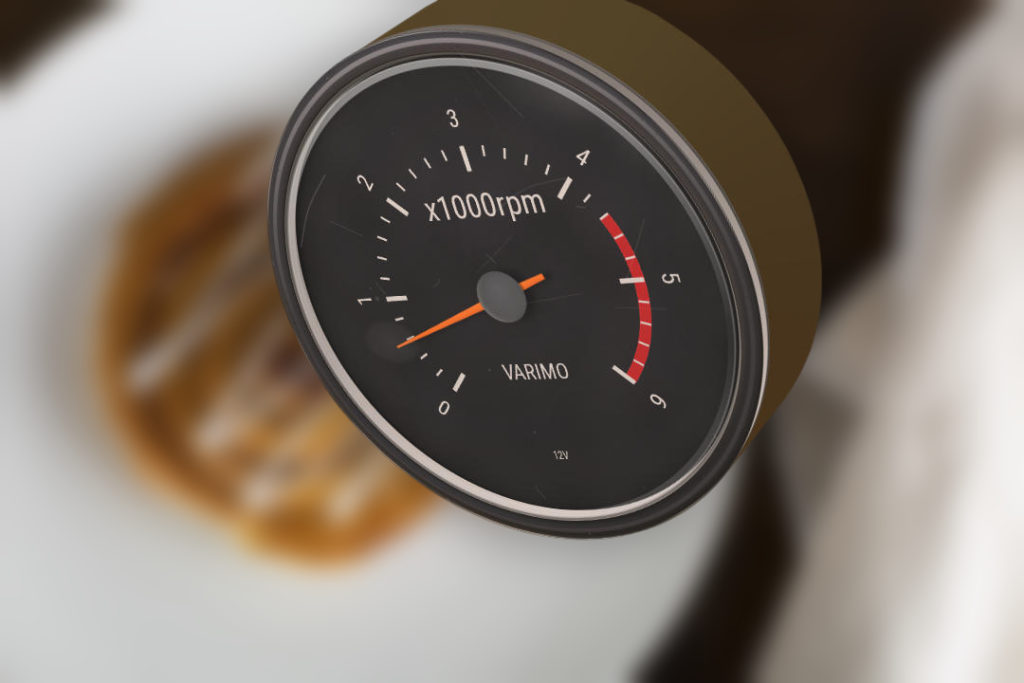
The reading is 600
